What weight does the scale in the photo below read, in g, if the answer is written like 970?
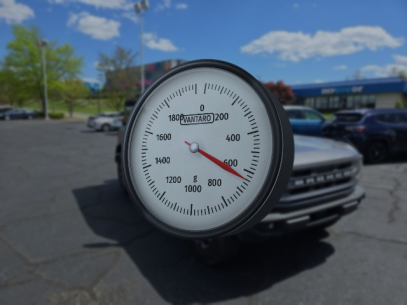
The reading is 640
